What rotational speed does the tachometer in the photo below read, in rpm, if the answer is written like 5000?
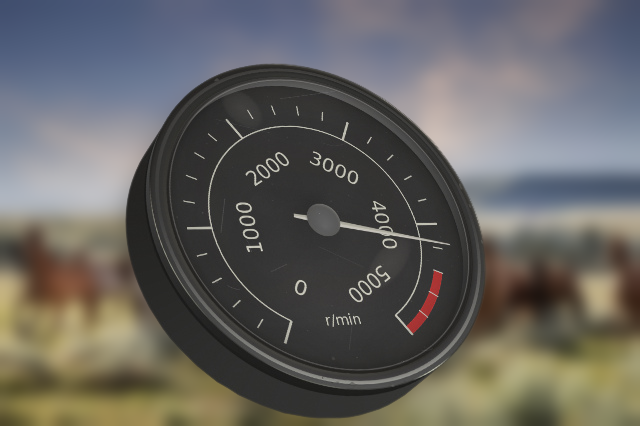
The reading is 4200
